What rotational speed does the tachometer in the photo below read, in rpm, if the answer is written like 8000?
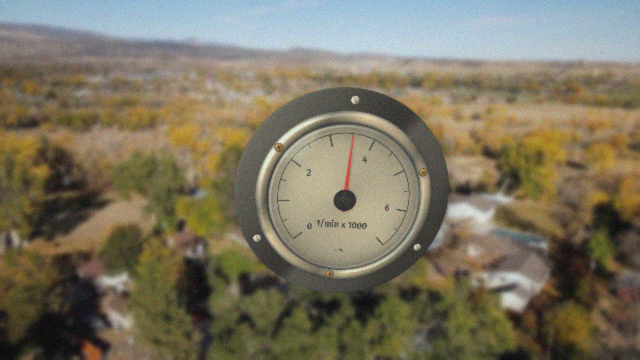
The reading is 3500
